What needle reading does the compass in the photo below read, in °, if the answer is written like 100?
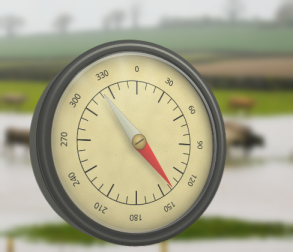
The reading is 140
